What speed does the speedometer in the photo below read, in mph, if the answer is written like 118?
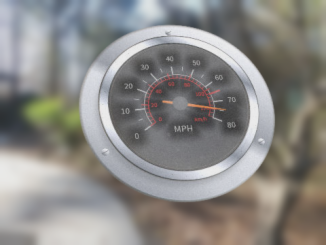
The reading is 75
